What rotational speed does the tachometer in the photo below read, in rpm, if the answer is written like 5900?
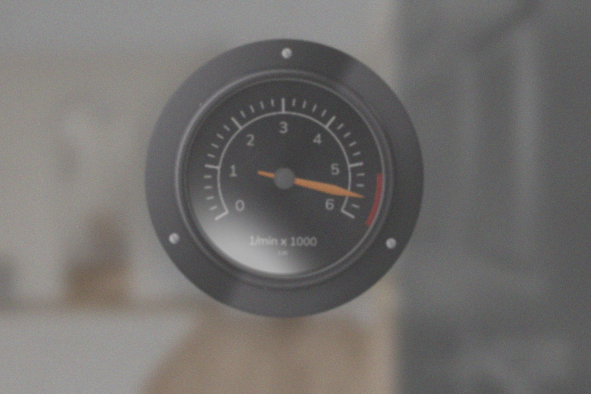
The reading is 5600
